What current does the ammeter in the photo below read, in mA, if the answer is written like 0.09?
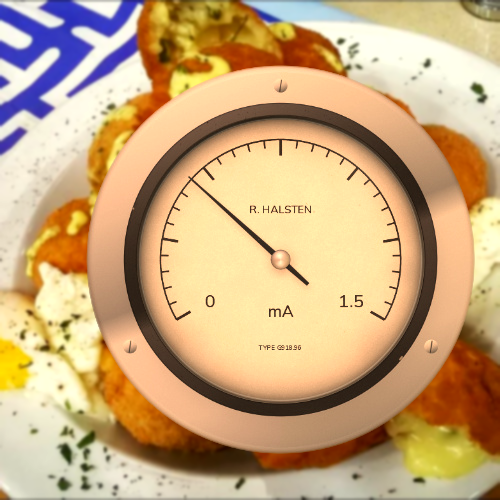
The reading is 0.45
